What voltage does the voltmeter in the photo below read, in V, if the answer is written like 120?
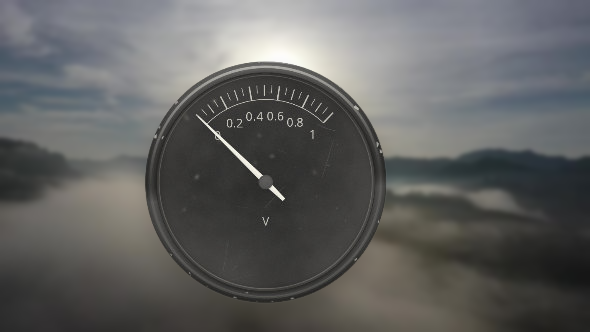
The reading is 0
